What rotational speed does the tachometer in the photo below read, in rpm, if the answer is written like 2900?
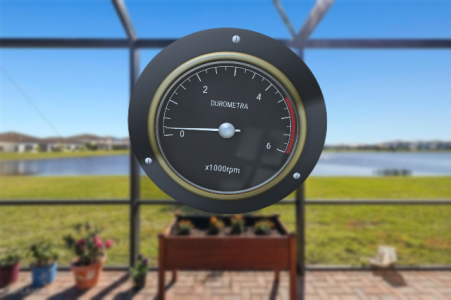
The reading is 250
